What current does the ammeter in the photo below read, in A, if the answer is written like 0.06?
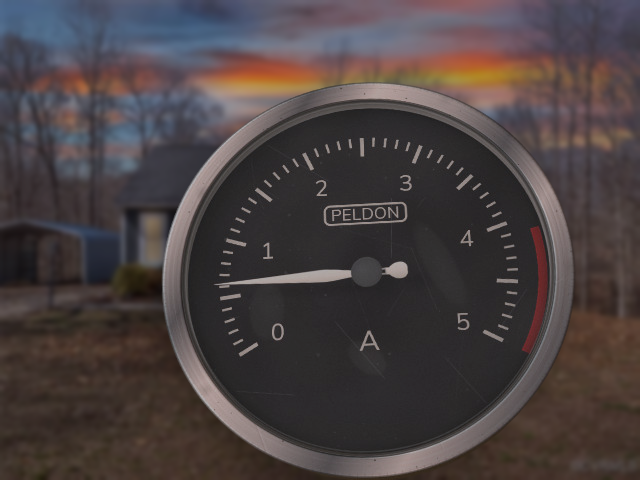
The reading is 0.6
